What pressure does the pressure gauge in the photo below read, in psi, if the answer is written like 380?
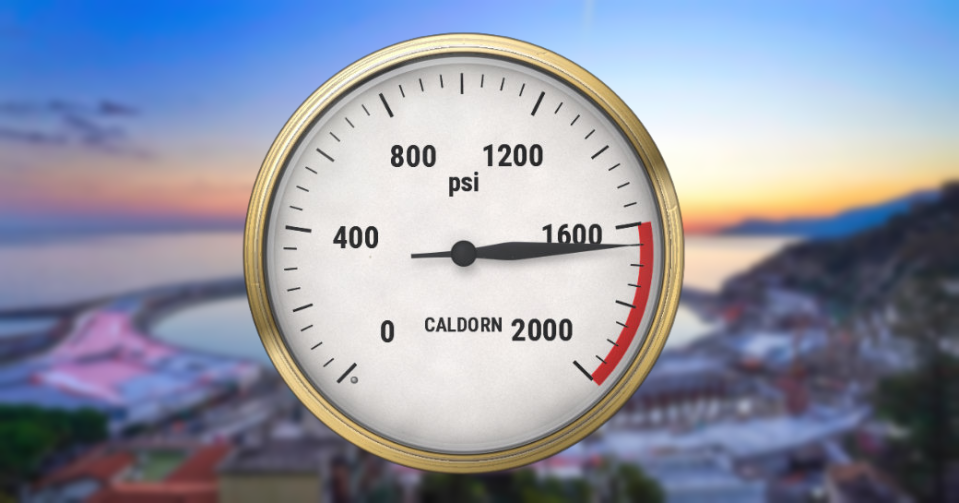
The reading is 1650
